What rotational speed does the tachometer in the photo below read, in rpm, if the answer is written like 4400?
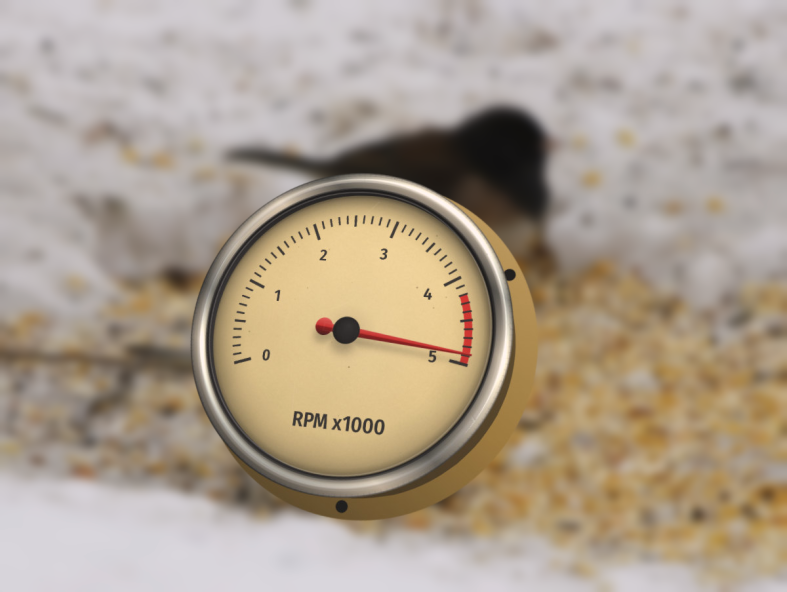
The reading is 4900
